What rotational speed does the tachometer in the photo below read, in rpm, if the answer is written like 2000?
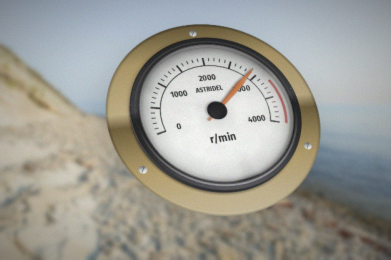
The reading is 2900
